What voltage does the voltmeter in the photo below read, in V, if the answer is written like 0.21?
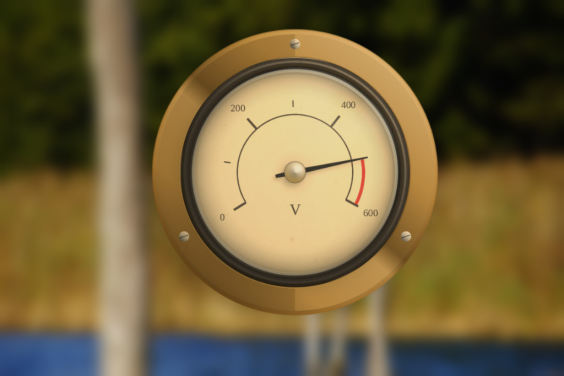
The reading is 500
